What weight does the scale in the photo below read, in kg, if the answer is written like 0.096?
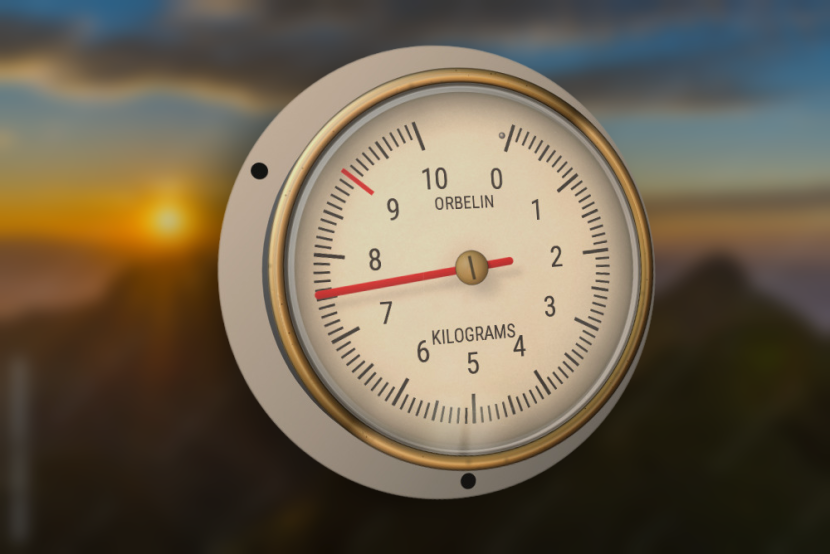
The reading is 7.55
